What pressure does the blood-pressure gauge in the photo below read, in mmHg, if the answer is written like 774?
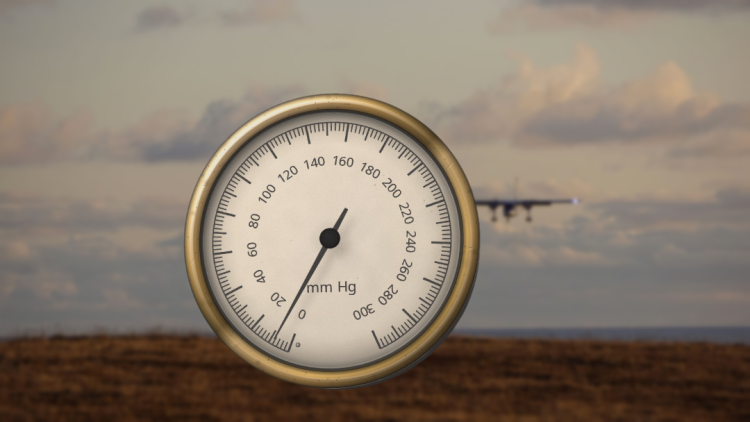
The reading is 8
